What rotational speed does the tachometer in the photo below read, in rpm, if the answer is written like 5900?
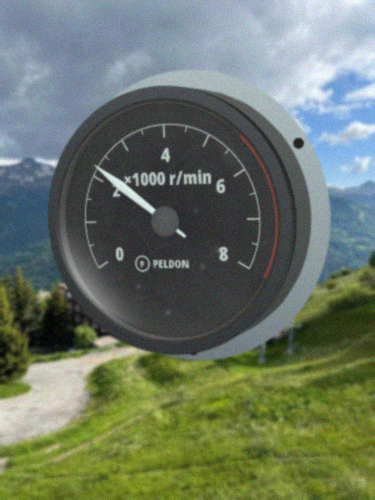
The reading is 2250
